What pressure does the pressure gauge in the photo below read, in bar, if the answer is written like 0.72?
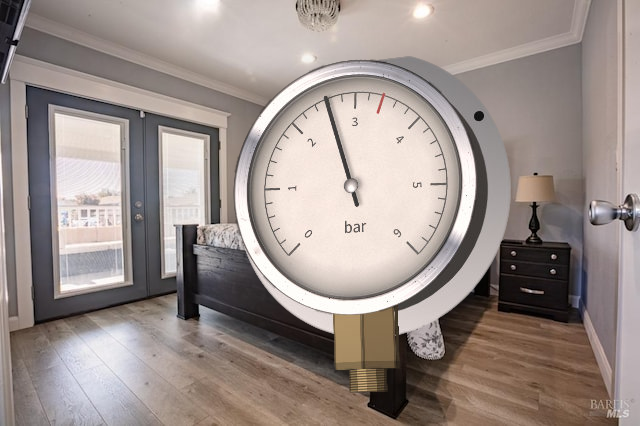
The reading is 2.6
